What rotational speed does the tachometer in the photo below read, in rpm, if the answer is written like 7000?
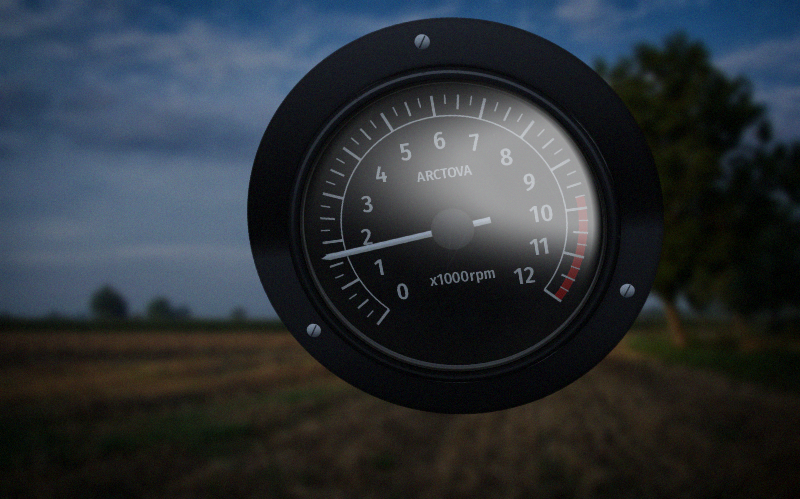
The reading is 1750
